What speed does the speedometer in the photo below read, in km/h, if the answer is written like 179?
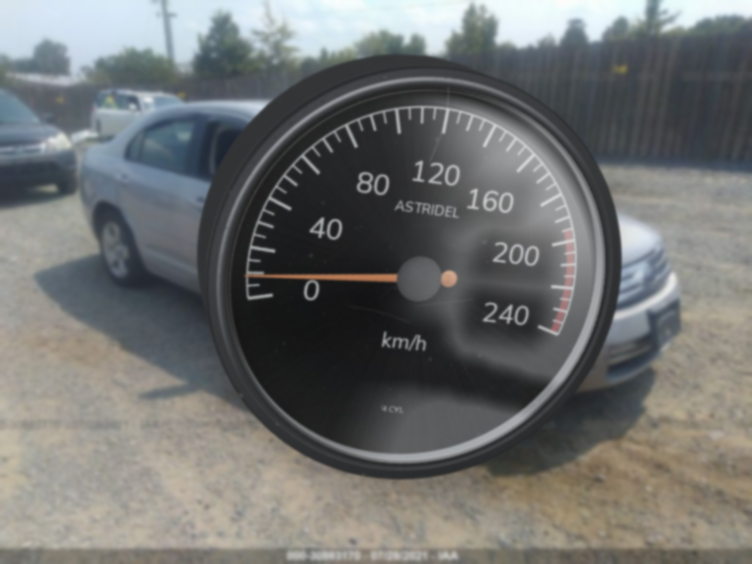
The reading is 10
